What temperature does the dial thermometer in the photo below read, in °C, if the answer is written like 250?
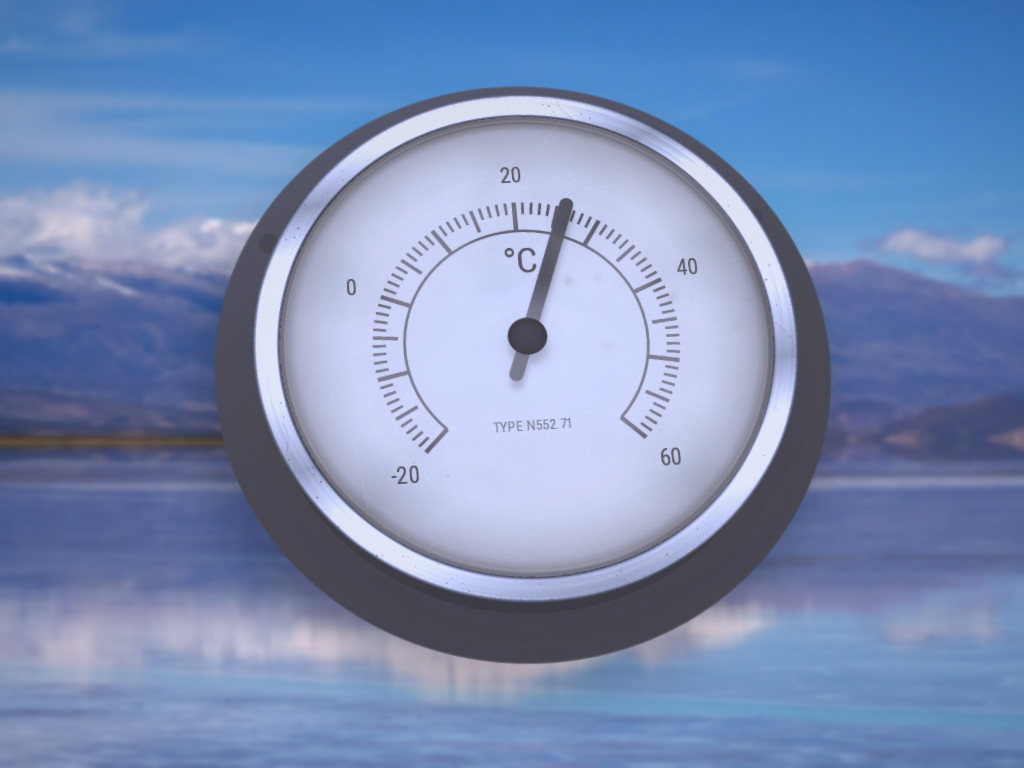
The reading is 26
